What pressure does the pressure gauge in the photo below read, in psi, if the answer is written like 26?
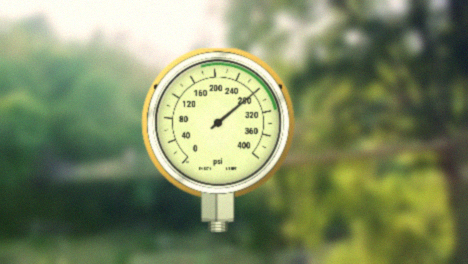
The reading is 280
